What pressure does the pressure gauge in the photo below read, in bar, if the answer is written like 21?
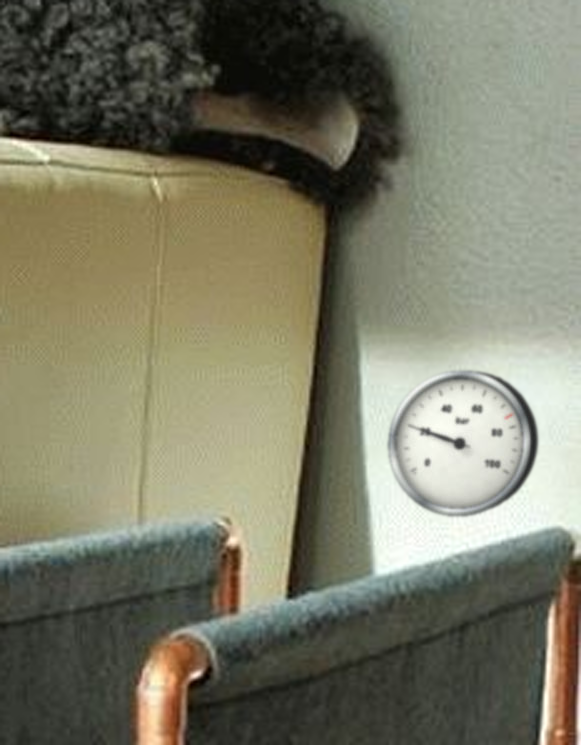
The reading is 20
